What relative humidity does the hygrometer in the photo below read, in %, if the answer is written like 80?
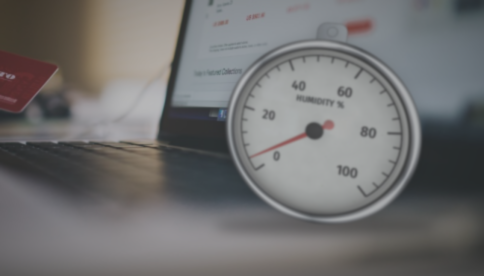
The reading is 4
